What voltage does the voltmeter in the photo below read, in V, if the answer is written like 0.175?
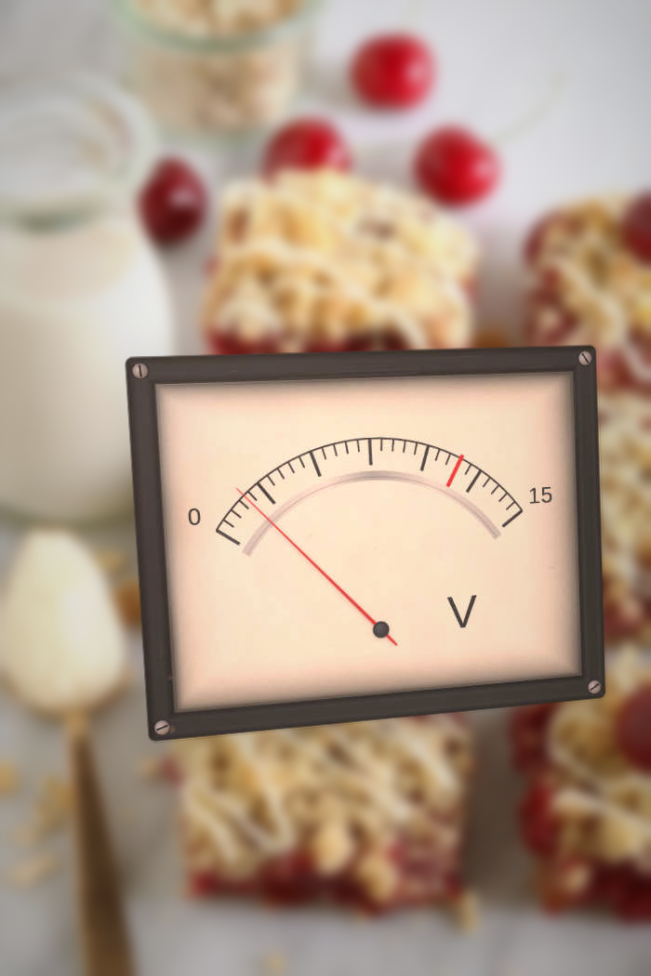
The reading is 1.75
